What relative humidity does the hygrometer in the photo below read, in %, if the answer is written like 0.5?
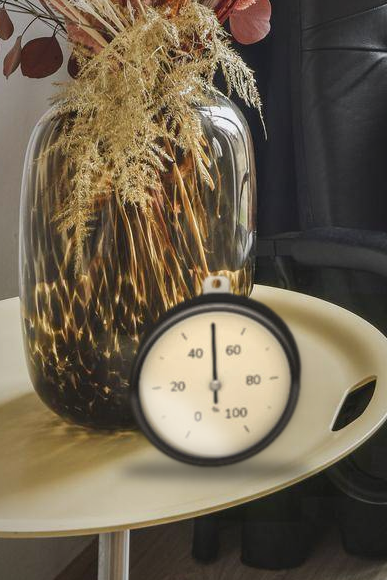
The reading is 50
